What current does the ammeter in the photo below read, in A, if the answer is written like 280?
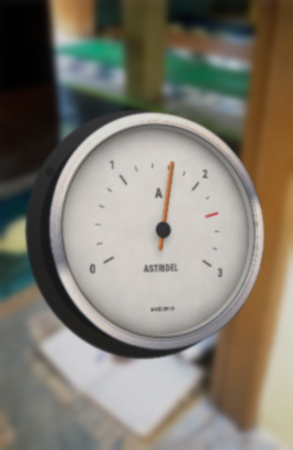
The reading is 1.6
